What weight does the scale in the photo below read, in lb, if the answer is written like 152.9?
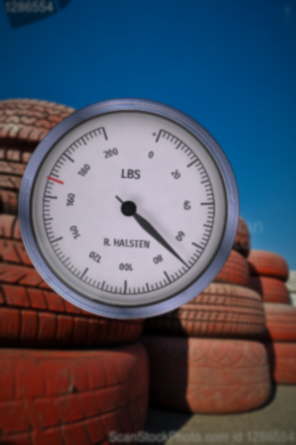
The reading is 70
